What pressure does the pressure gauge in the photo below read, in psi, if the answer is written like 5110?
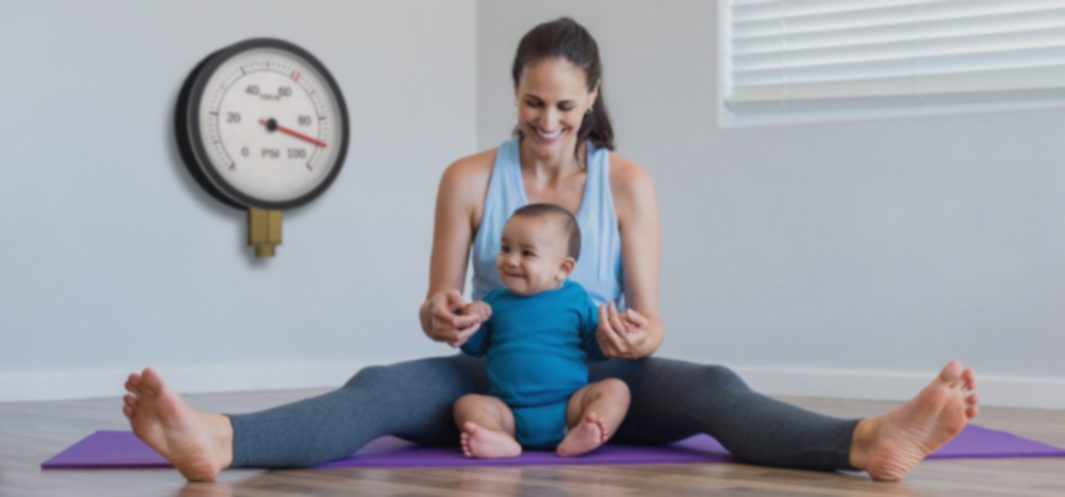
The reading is 90
